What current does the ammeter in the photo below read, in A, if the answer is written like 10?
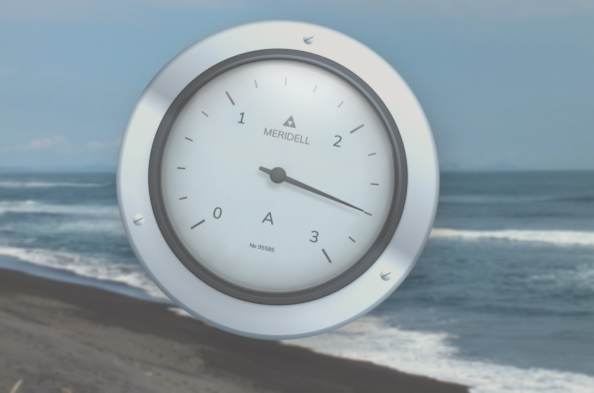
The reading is 2.6
